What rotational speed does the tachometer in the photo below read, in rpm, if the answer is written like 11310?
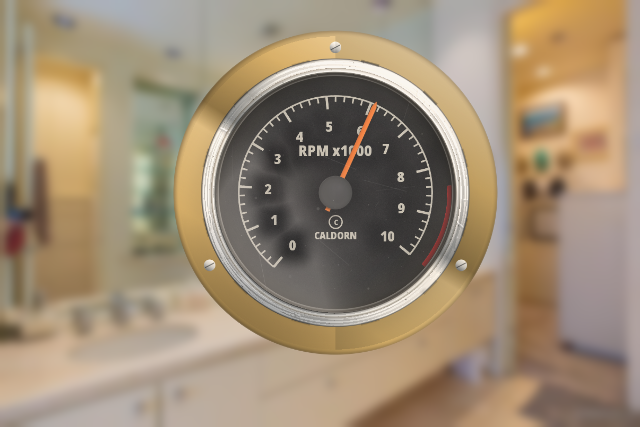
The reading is 6100
